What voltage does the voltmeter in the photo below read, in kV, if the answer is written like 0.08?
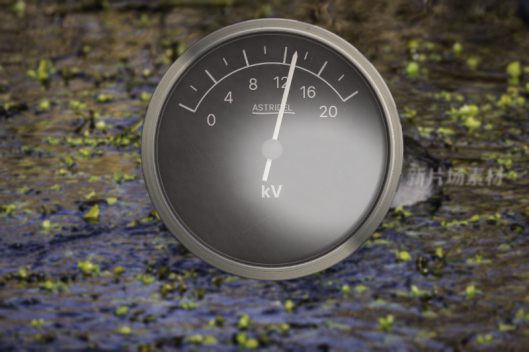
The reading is 13
